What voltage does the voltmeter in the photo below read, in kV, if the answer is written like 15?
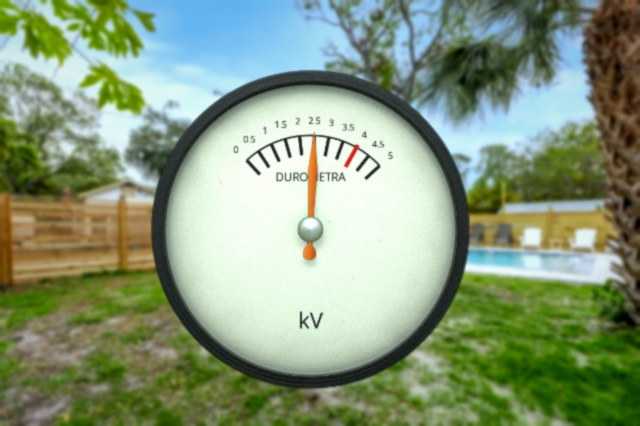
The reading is 2.5
